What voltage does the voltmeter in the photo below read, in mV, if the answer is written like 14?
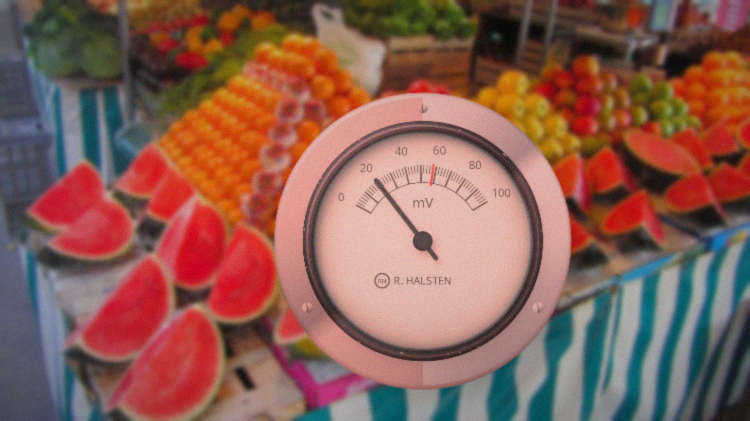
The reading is 20
